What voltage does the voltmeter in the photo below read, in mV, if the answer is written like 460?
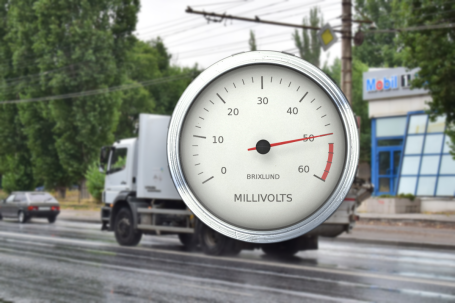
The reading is 50
